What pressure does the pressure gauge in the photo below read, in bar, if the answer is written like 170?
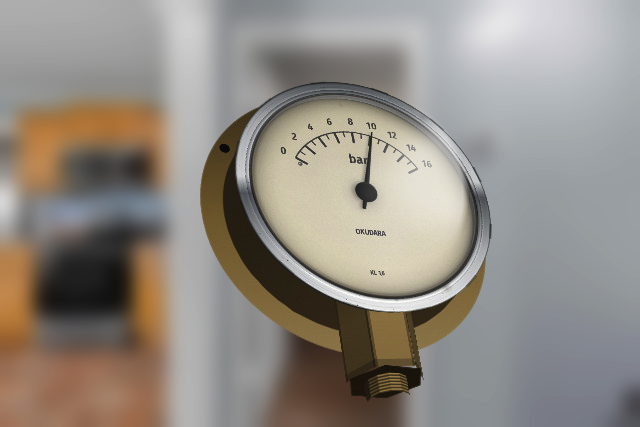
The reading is 10
